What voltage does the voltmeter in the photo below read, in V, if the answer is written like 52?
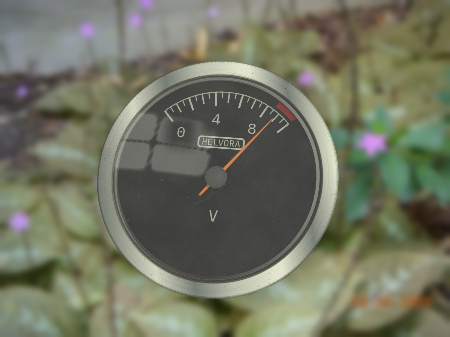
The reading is 9
